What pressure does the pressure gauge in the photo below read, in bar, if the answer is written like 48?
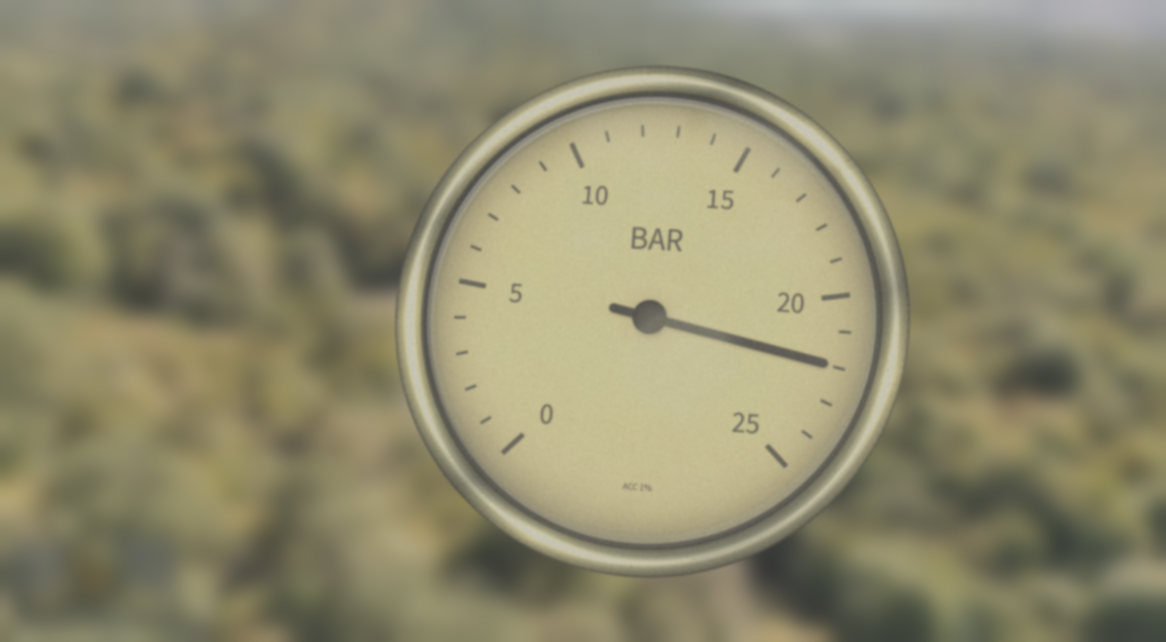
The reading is 22
